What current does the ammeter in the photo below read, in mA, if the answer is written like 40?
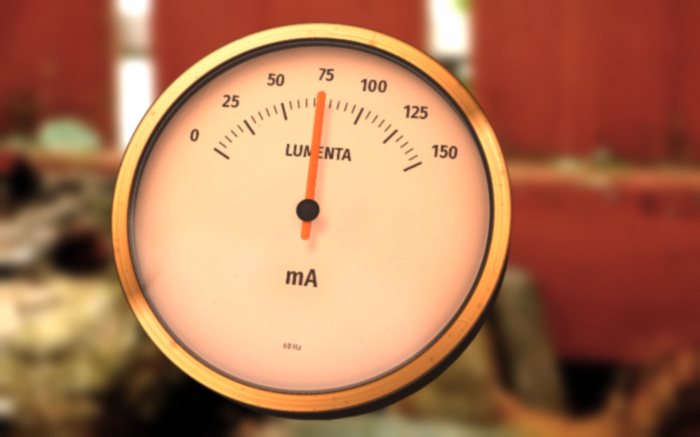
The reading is 75
